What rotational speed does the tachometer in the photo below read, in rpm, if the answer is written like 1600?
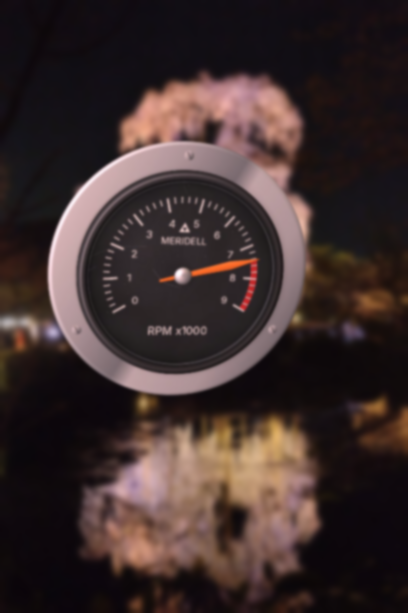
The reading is 7400
